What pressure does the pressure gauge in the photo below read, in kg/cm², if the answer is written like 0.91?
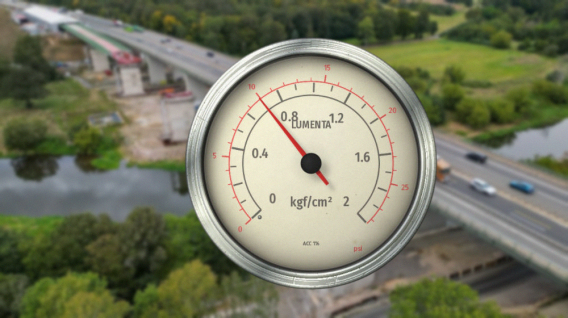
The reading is 0.7
